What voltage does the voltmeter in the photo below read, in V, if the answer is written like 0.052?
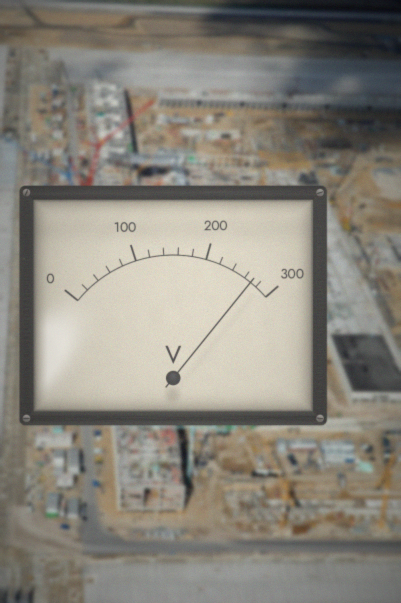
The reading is 270
